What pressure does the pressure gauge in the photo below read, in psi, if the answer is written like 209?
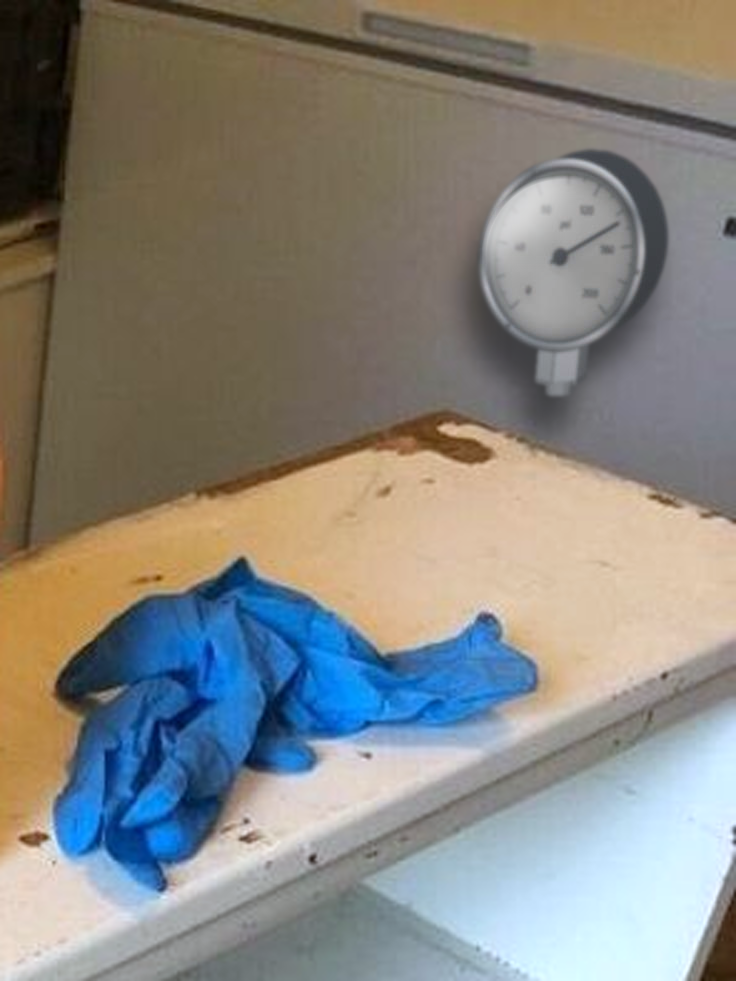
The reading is 145
